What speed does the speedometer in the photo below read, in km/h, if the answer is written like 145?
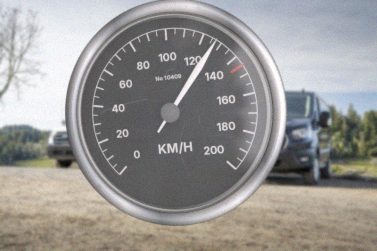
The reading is 127.5
